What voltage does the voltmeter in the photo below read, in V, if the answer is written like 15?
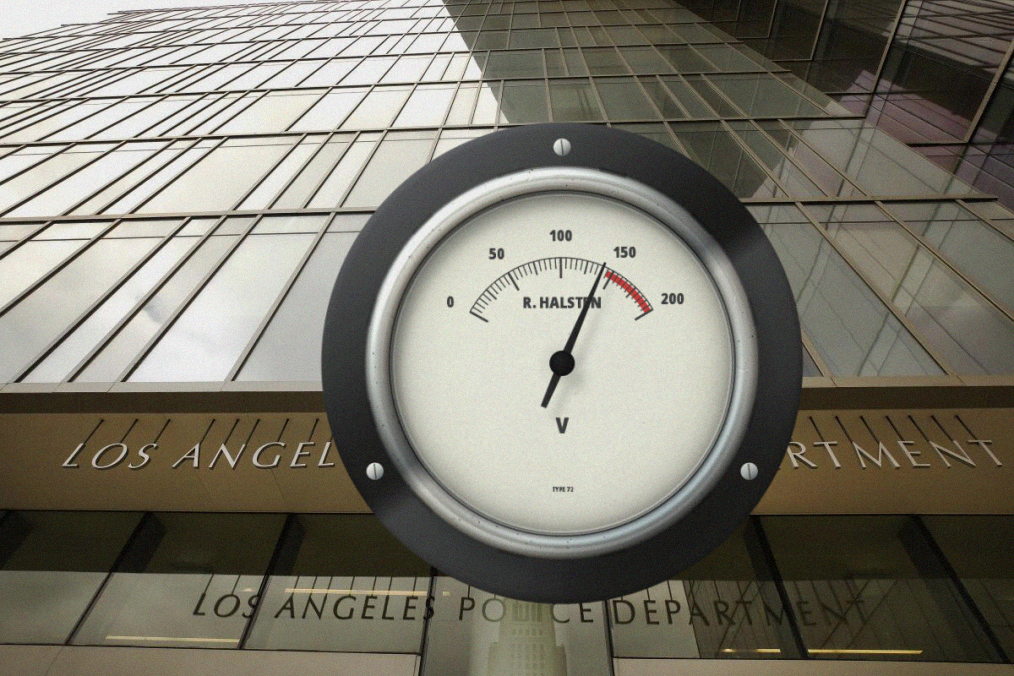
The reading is 140
